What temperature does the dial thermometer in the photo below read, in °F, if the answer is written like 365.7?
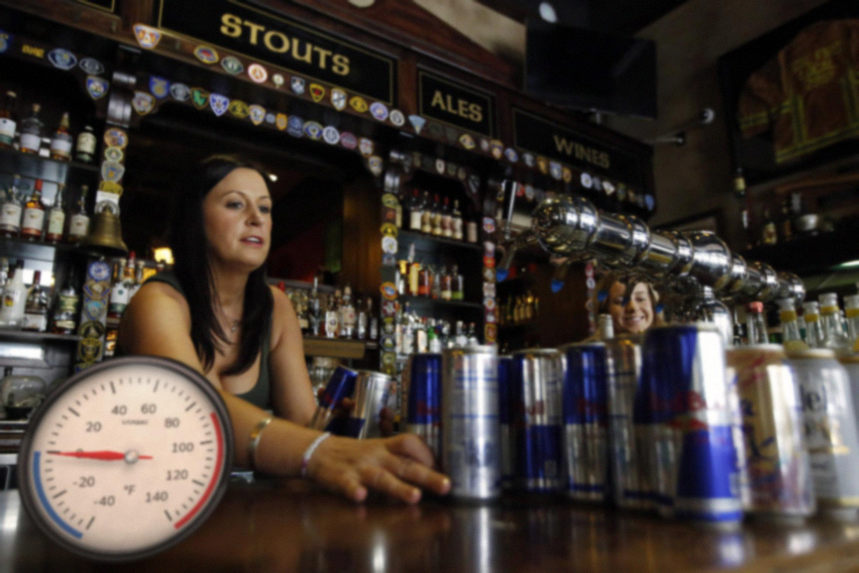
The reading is 0
